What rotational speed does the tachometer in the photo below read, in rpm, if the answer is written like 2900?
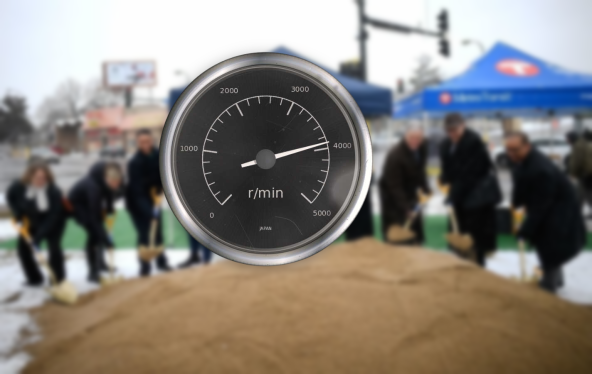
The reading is 3900
